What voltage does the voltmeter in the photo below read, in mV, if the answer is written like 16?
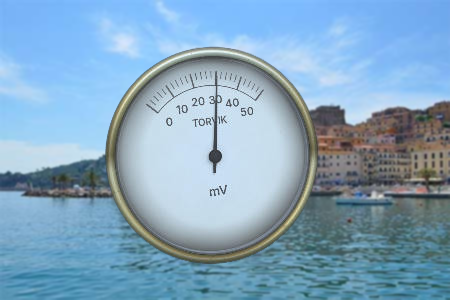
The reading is 30
